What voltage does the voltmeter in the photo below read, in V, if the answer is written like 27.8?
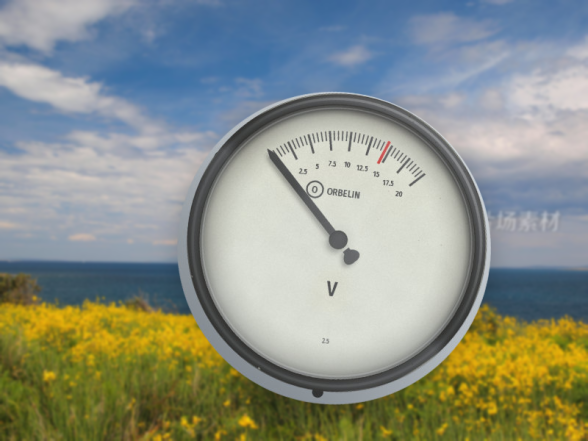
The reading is 0
